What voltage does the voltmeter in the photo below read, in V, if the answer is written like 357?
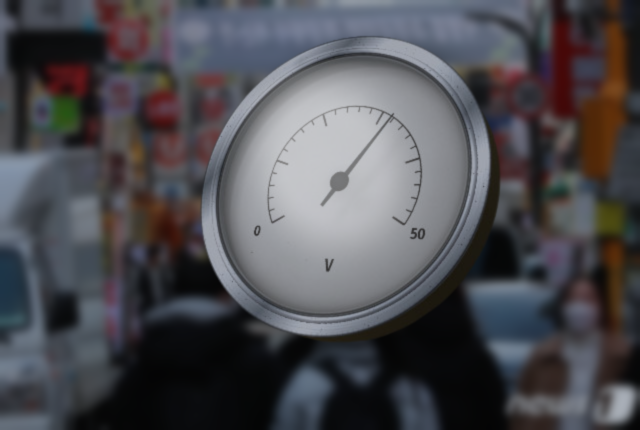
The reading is 32
